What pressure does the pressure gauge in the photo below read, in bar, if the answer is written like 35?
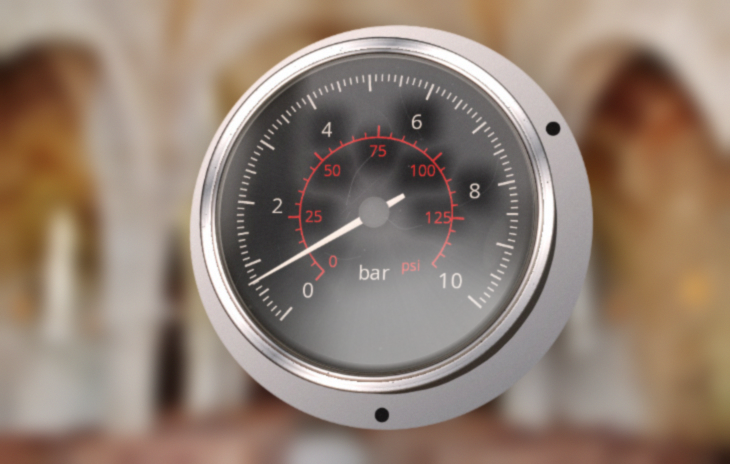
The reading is 0.7
